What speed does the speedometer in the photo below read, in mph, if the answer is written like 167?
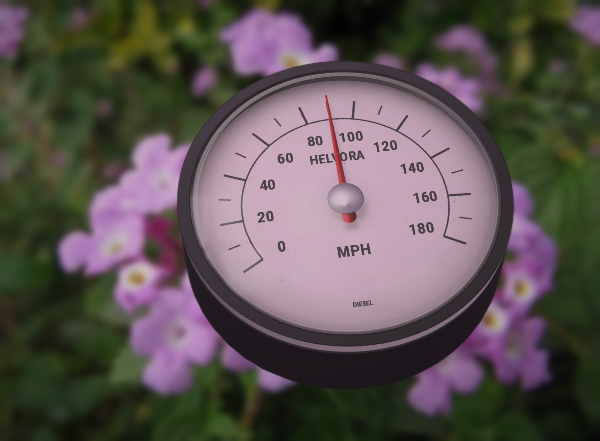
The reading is 90
